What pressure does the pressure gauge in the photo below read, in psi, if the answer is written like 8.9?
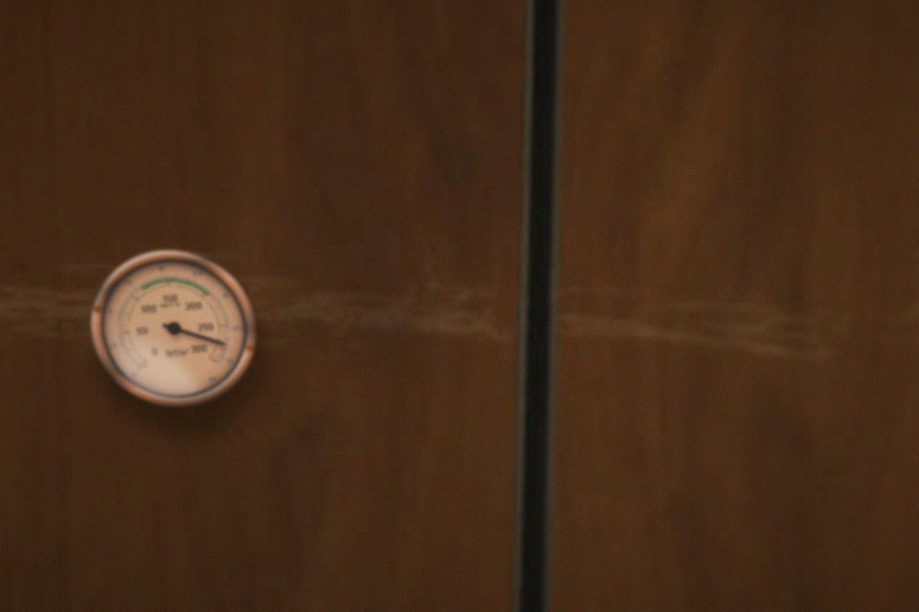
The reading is 275
